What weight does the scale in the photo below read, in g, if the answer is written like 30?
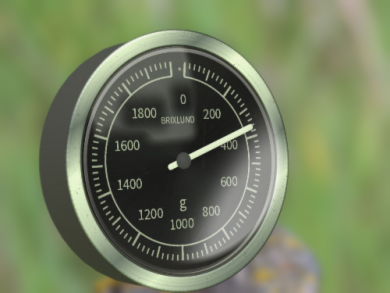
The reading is 360
